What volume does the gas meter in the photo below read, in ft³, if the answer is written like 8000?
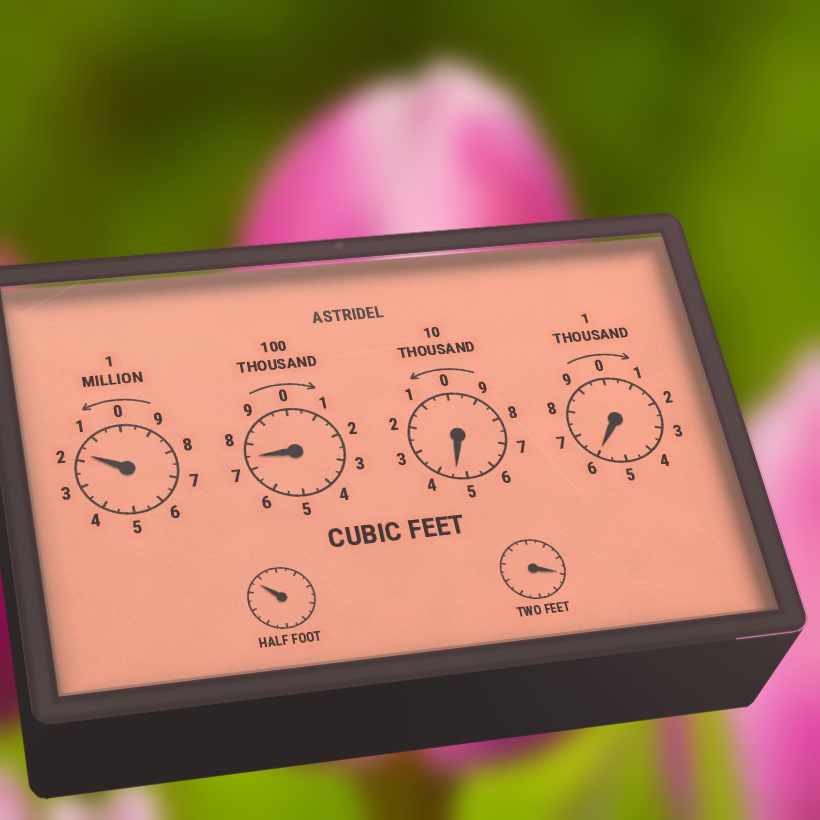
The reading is 174600
